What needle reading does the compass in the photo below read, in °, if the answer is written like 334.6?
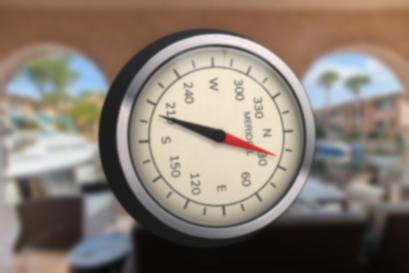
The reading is 22.5
